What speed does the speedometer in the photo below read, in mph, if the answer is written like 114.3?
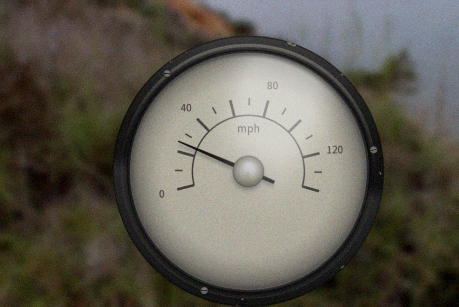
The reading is 25
